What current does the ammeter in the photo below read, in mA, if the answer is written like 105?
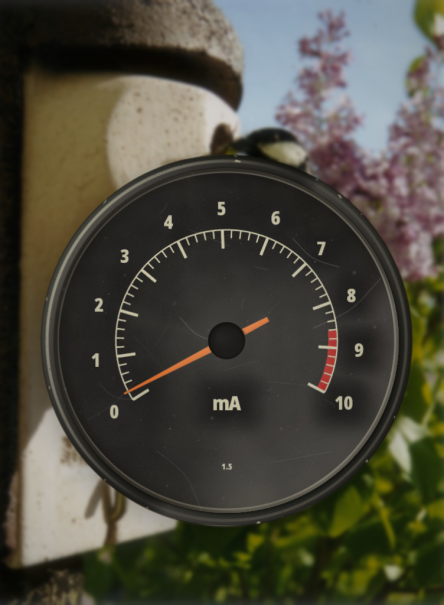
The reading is 0.2
